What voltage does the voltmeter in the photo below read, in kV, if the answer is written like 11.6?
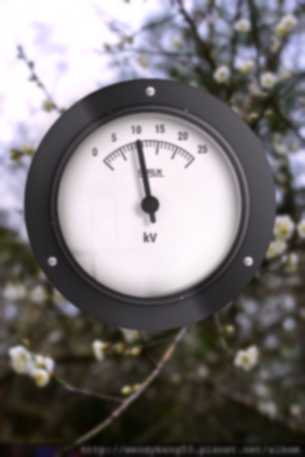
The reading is 10
